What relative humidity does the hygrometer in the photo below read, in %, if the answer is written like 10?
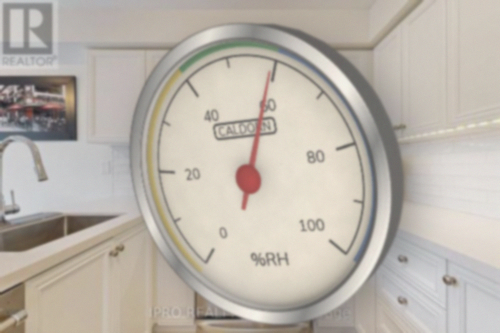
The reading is 60
